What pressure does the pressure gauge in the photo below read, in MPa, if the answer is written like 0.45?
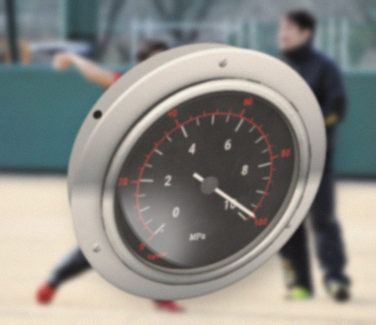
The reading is 9.75
